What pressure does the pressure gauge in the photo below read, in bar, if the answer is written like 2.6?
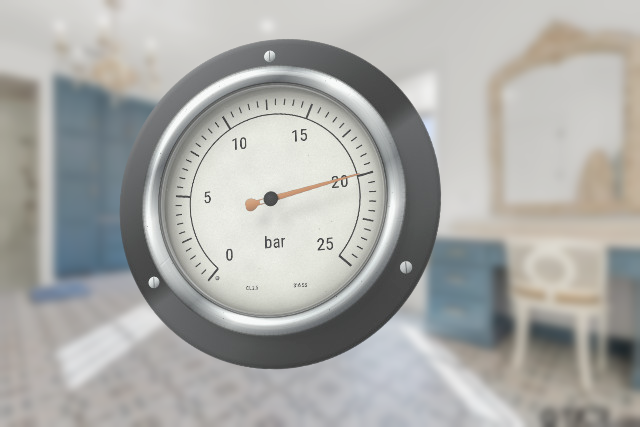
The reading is 20
